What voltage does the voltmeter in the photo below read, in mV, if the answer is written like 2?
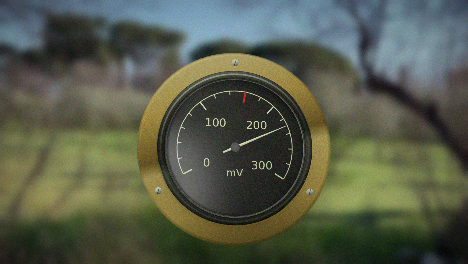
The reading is 230
